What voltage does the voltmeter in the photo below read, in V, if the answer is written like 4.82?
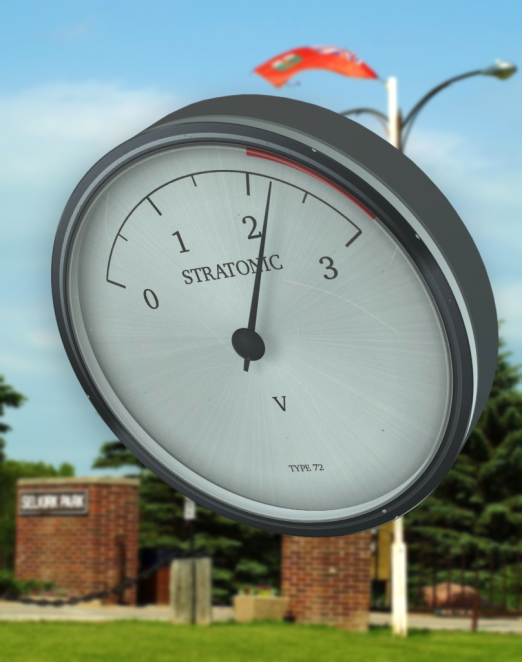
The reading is 2.25
